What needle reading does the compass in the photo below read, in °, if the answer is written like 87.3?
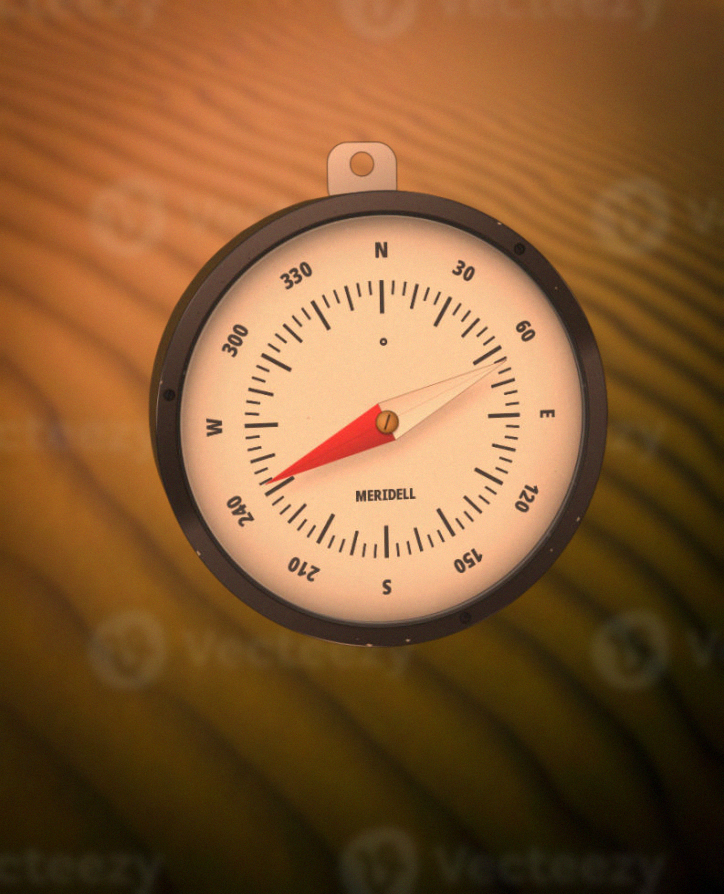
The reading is 245
